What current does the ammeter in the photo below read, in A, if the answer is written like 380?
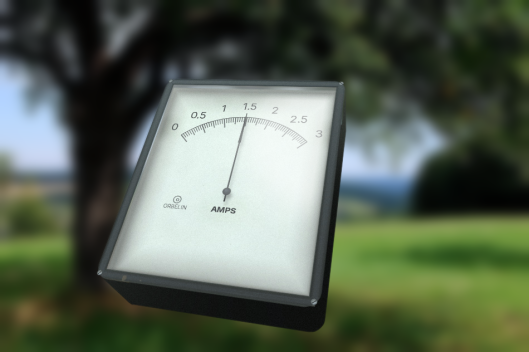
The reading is 1.5
